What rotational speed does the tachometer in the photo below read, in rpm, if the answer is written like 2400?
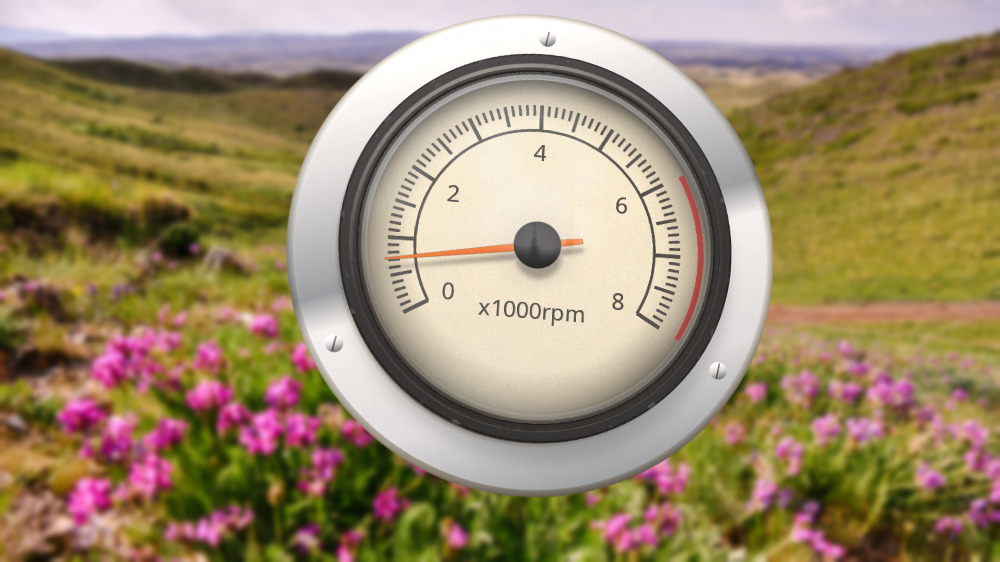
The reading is 700
